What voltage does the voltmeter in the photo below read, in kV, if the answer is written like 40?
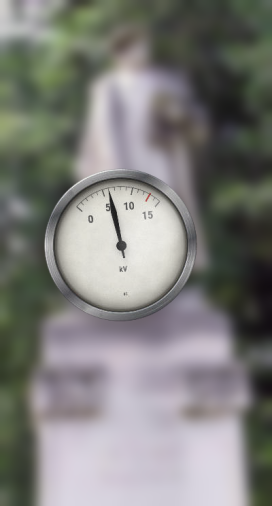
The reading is 6
